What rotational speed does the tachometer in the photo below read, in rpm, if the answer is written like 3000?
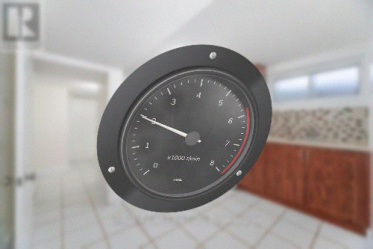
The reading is 2000
